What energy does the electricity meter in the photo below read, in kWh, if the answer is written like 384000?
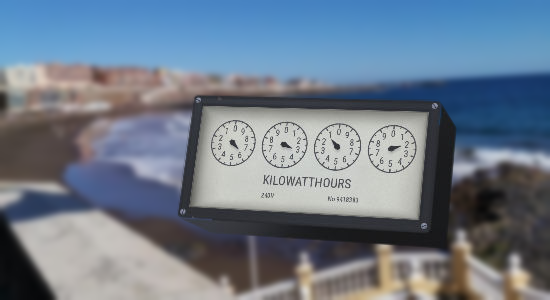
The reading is 6312
